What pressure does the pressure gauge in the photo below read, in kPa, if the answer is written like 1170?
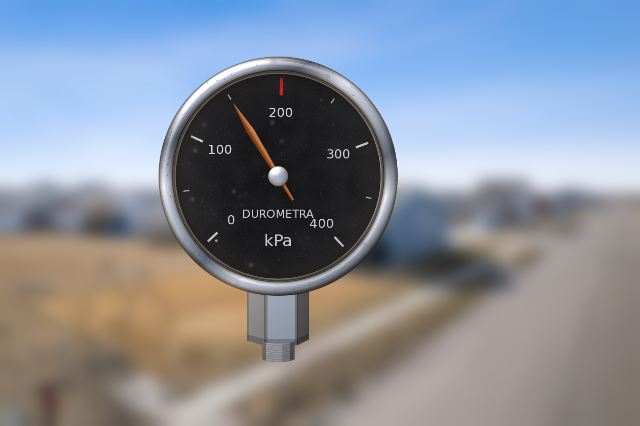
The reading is 150
